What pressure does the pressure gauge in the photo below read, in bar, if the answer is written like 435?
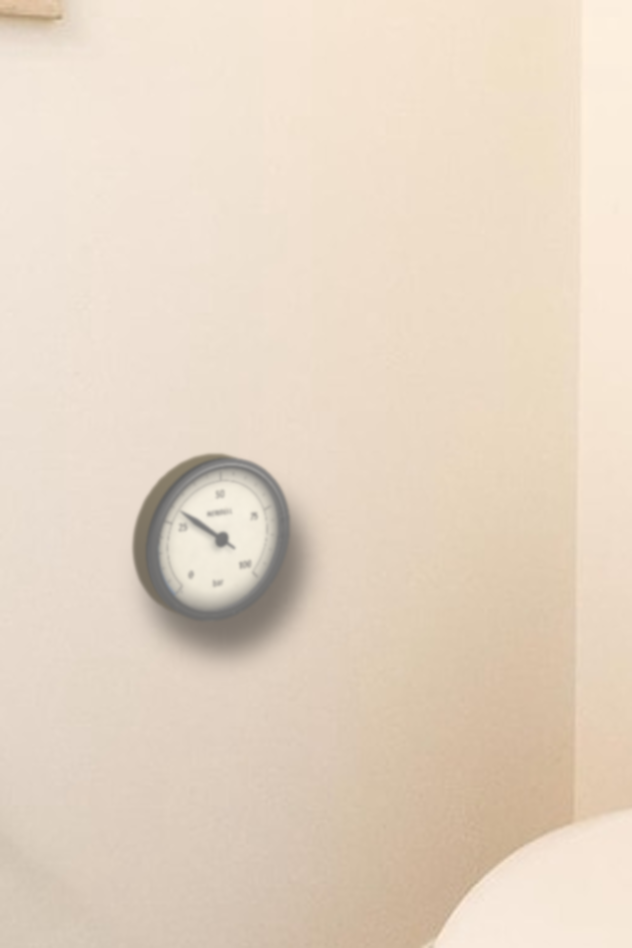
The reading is 30
